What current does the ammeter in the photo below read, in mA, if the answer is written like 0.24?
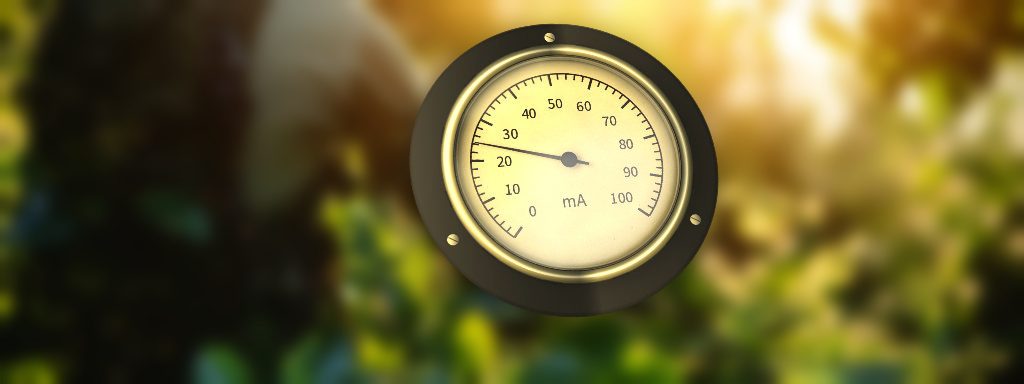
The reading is 24
